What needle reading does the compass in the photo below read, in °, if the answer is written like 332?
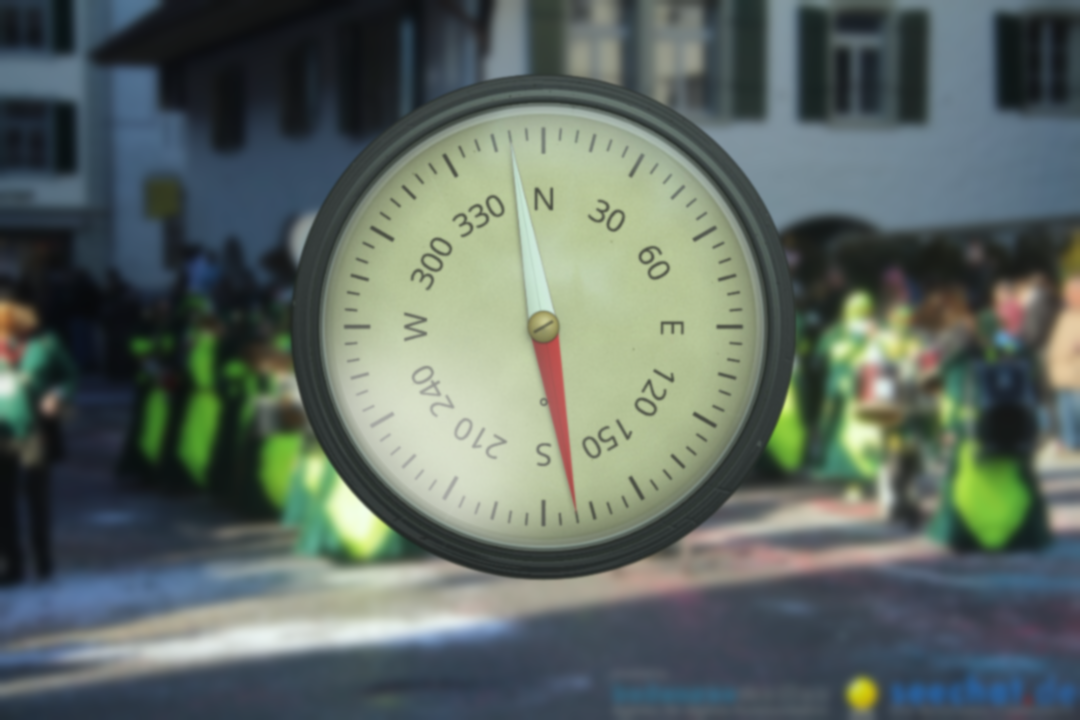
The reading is 170
